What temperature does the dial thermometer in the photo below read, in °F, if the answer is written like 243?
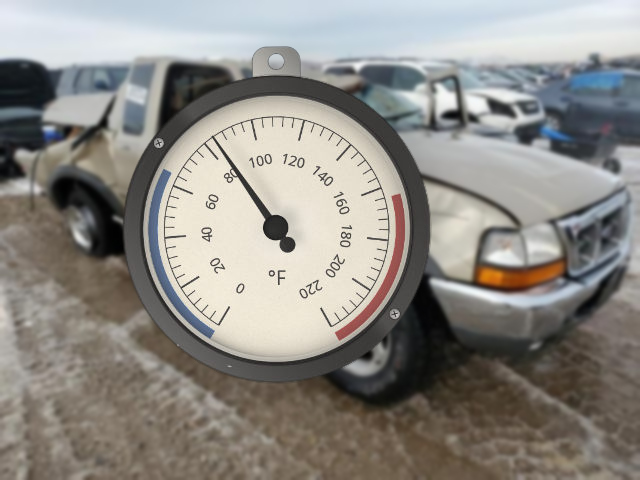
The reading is 84
